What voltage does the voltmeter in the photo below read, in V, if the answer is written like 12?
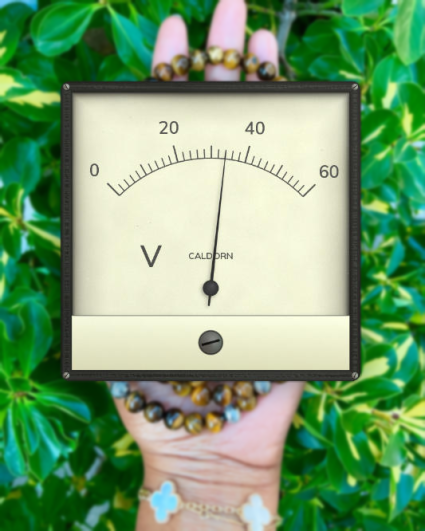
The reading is 34
